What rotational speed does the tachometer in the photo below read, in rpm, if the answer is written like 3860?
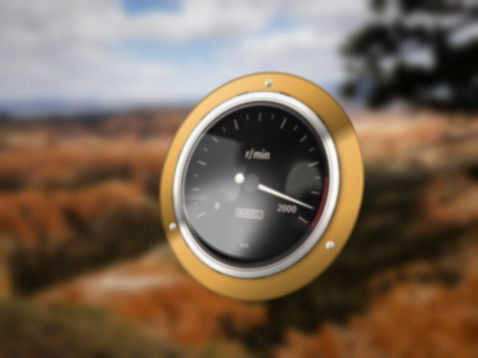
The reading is 1900
